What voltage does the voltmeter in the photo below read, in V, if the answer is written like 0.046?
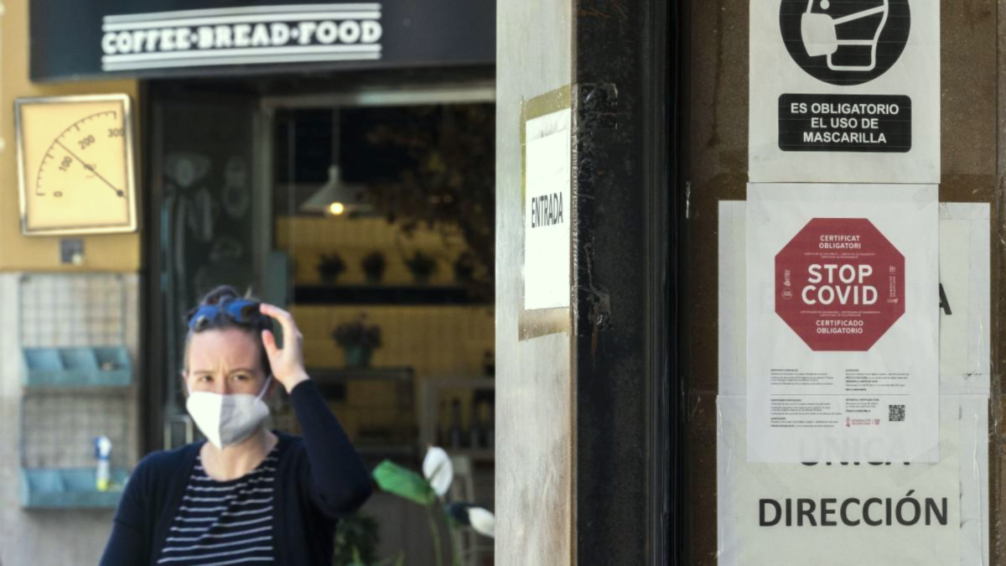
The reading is 140
